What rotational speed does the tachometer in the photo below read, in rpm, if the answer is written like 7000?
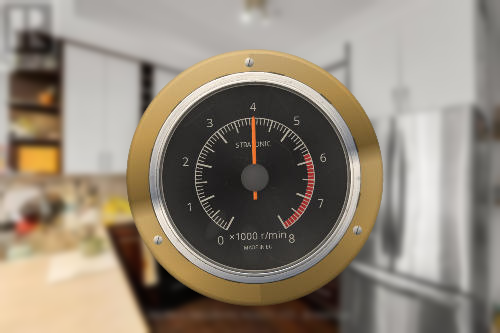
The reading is 4000
